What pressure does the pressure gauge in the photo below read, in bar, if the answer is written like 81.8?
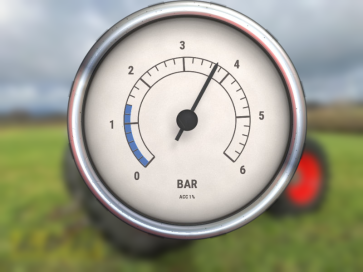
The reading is 3.7
